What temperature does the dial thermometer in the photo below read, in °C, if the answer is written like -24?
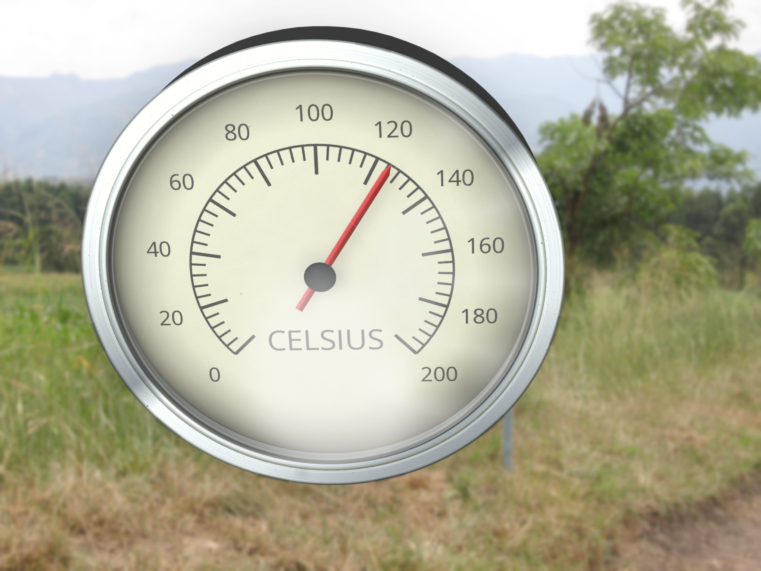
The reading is 124
